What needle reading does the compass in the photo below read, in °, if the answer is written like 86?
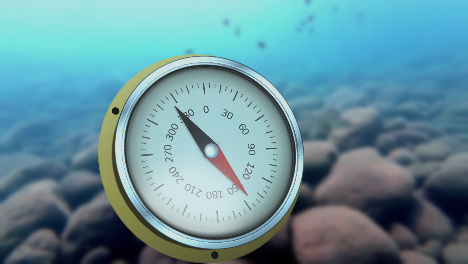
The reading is 145
